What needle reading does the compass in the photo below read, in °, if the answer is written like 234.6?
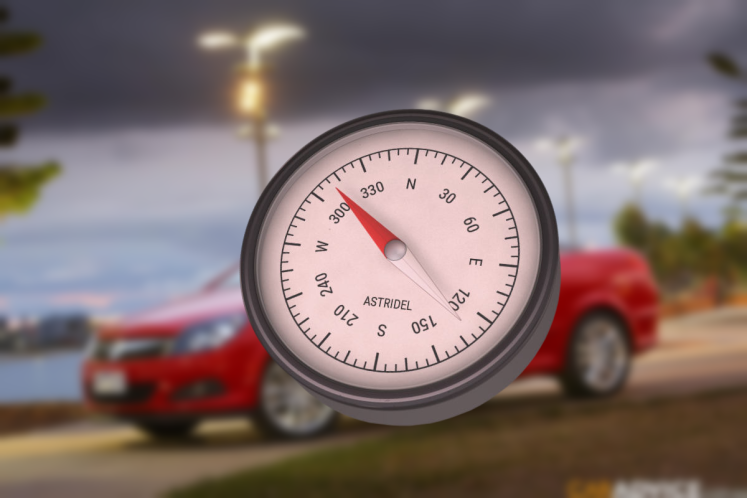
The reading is 310
